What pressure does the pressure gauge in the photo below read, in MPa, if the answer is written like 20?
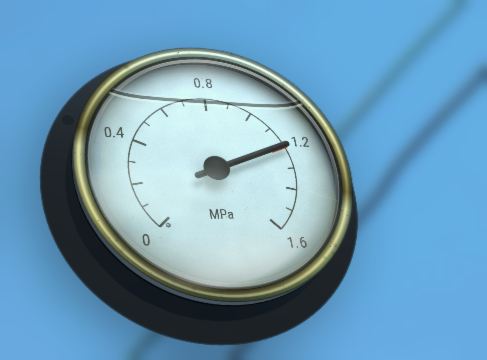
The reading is 1.2
